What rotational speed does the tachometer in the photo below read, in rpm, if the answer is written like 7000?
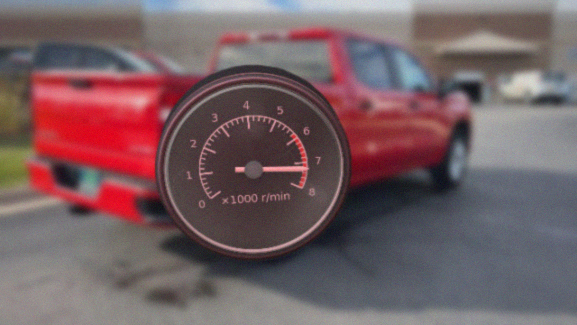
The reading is 7200
